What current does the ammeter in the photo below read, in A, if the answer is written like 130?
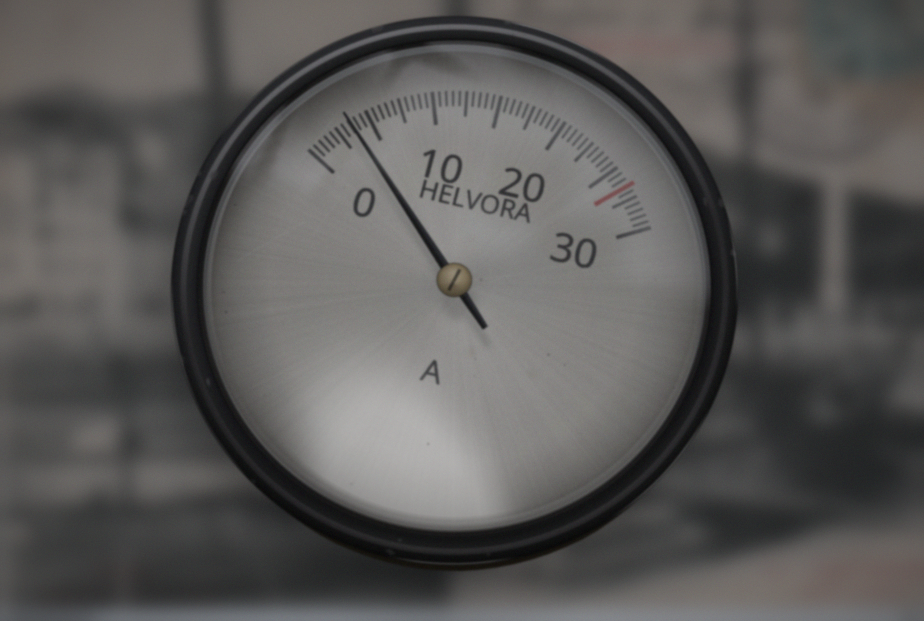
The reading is 3.5
